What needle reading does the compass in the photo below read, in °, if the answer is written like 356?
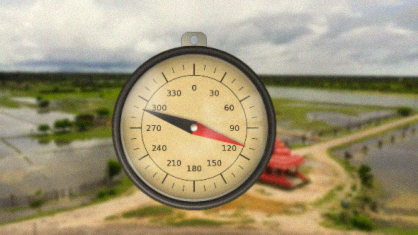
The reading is 110
